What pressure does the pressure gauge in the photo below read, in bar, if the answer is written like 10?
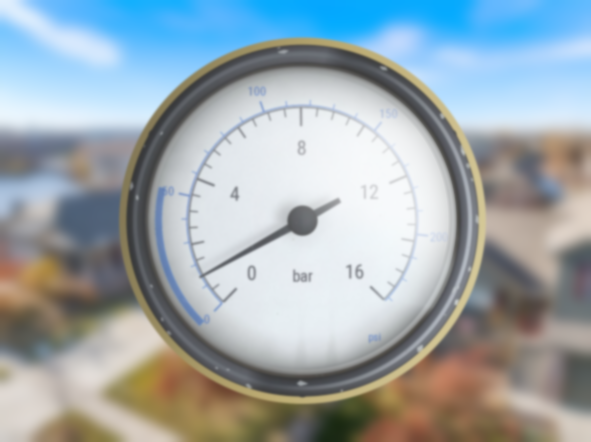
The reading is 1
